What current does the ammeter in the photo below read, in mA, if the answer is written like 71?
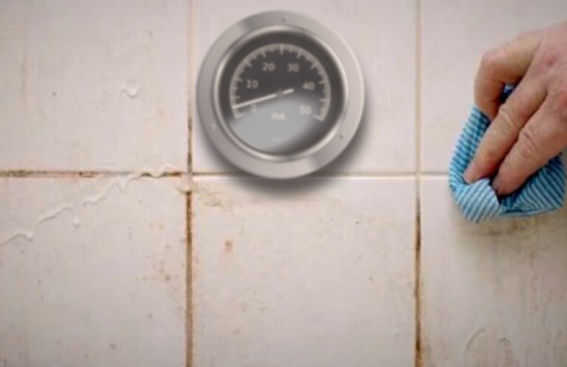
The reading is 2.5
